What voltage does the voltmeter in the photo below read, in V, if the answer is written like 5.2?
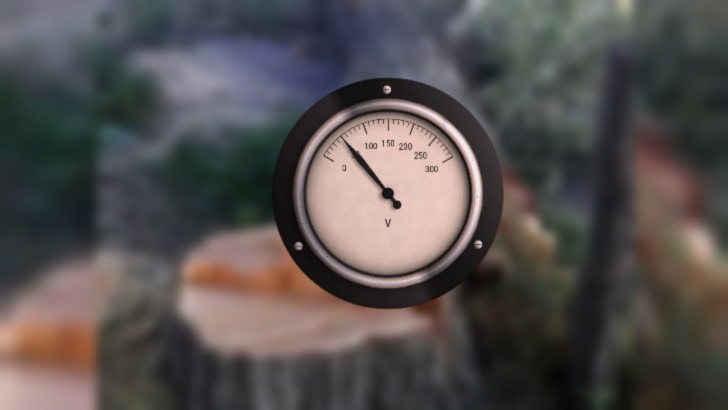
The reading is 50
